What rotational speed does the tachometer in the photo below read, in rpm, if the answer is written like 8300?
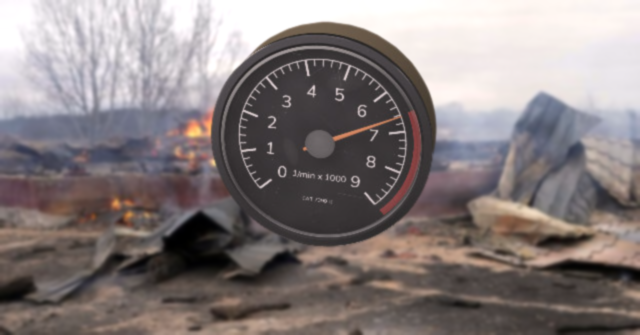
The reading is 6600
